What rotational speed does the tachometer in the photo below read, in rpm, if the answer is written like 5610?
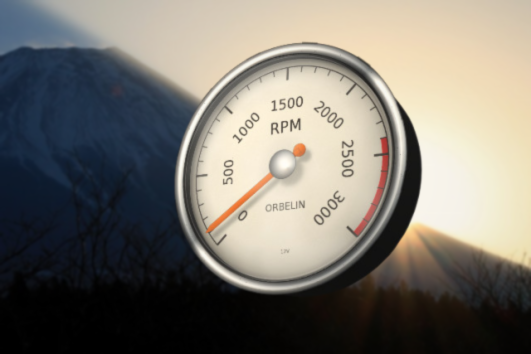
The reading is 100
